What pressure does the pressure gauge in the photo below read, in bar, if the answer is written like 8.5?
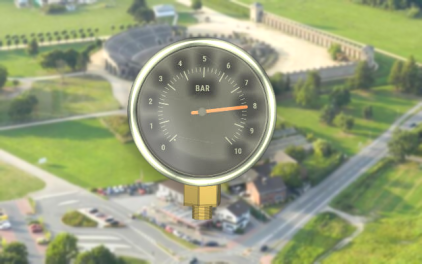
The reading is 8
